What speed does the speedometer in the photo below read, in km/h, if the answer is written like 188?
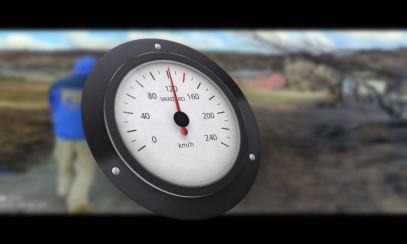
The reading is 120
